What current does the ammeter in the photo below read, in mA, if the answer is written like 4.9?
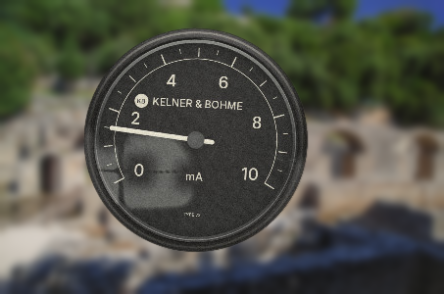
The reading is 1.5
